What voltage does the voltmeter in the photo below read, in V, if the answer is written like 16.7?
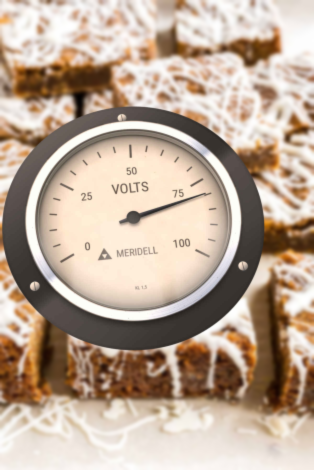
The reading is 80
